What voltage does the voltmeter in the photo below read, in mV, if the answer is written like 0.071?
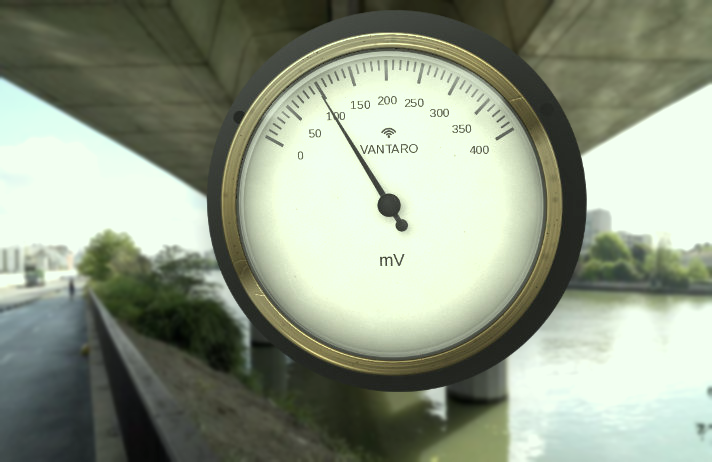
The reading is 100
